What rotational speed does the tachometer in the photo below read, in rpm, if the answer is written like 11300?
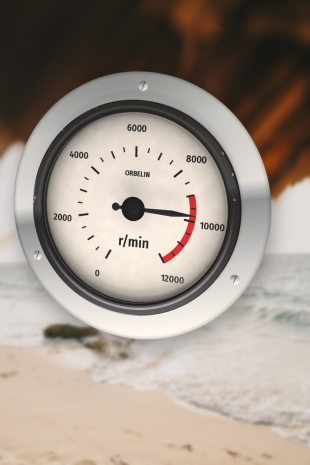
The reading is 9750
